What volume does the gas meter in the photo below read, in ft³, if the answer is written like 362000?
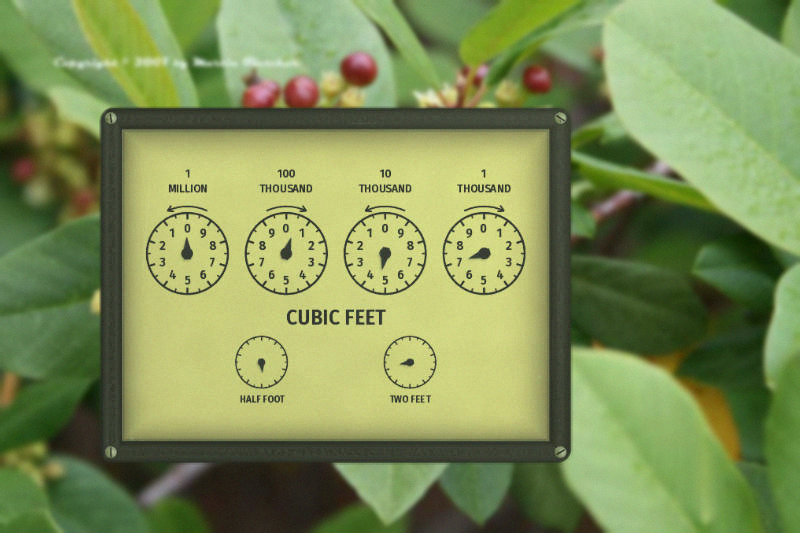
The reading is 4700
